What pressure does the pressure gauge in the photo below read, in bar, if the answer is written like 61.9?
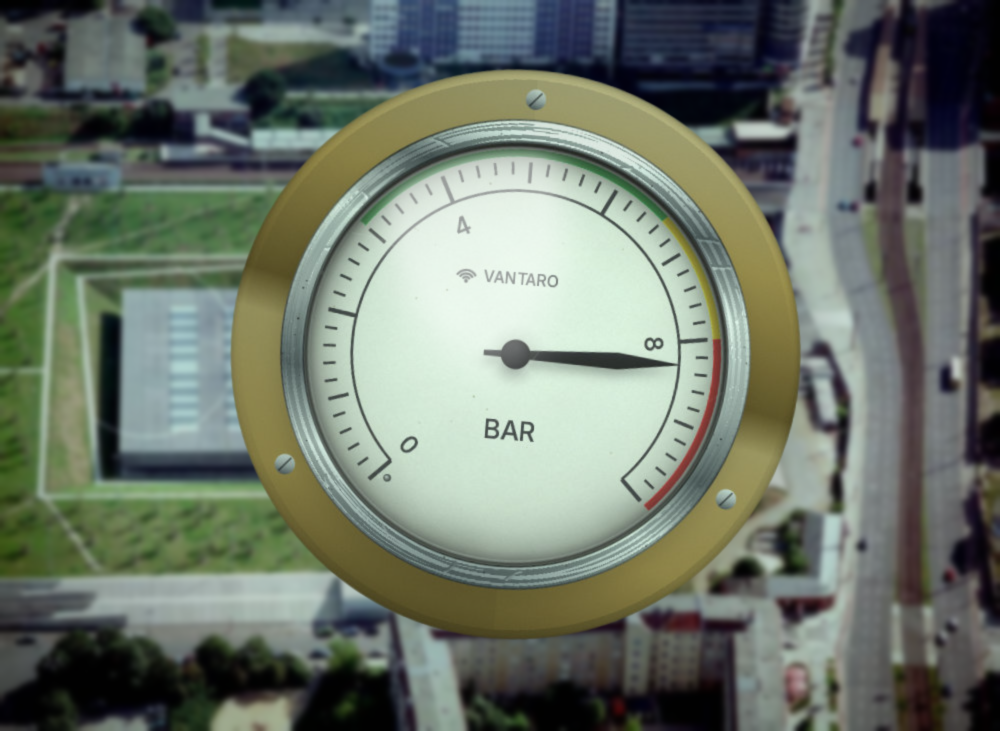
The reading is 8.3
